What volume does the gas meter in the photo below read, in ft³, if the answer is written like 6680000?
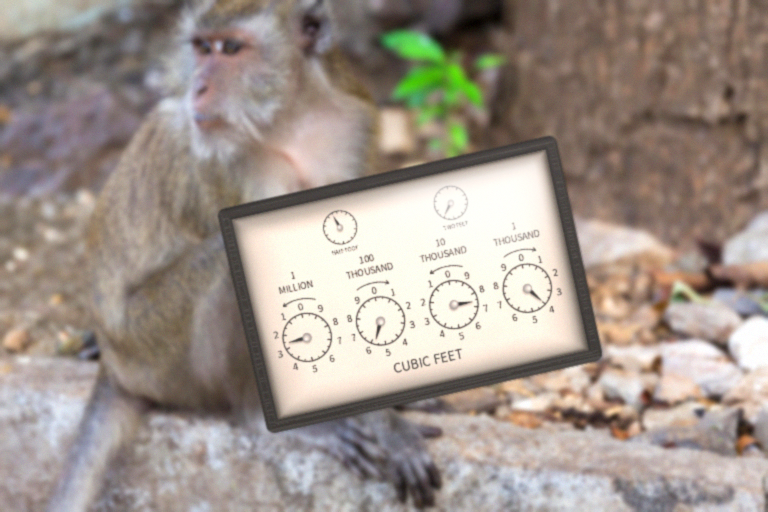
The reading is 257400
